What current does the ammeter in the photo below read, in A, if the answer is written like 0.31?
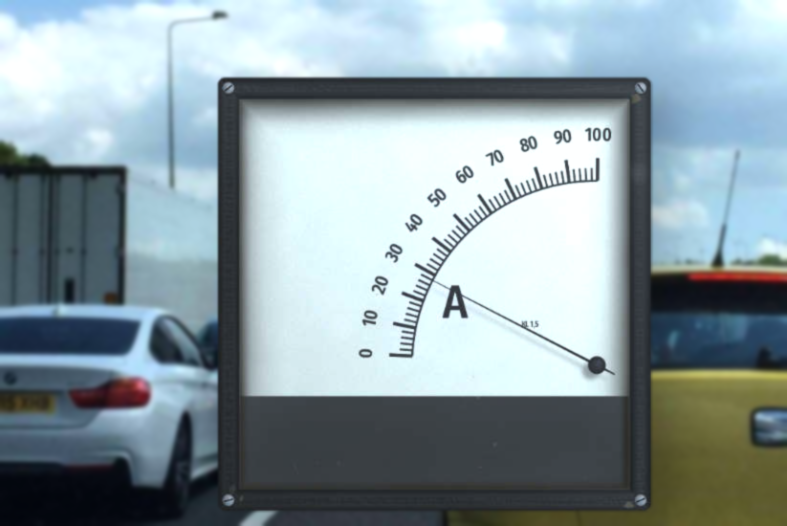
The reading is 28
